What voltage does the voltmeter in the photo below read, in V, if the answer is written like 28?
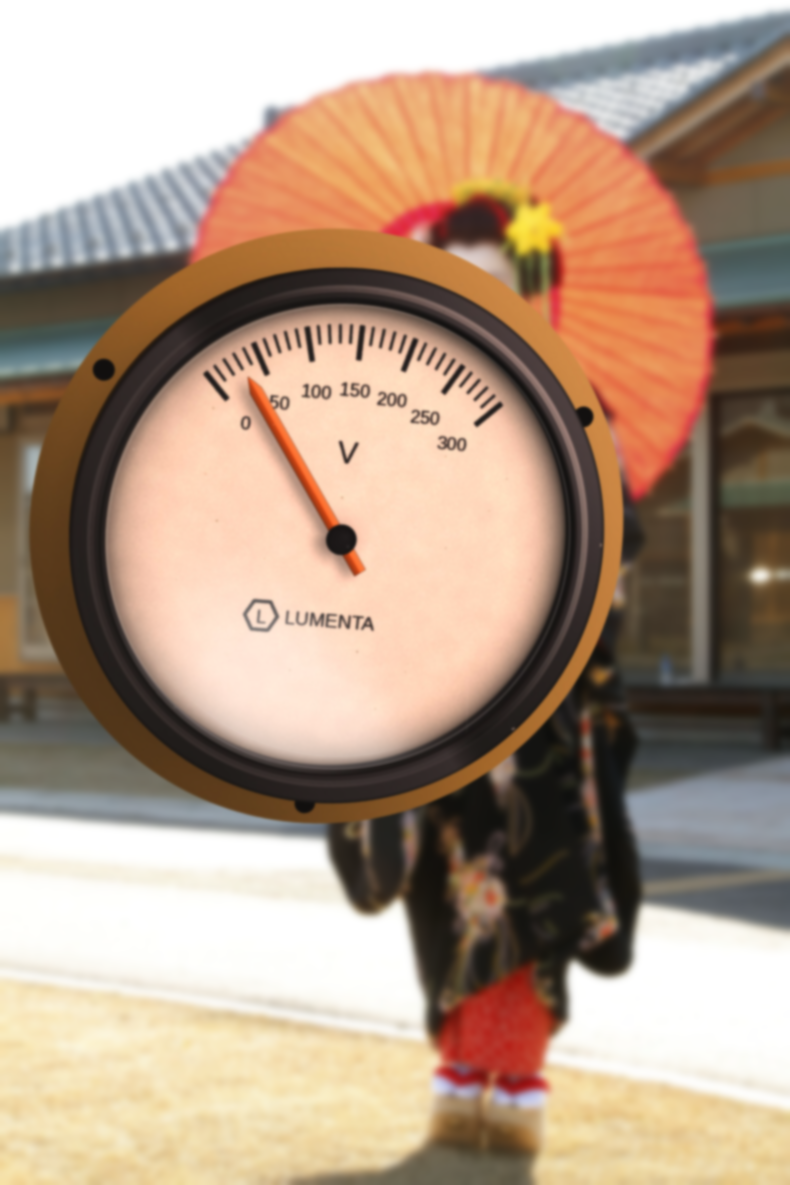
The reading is 30
